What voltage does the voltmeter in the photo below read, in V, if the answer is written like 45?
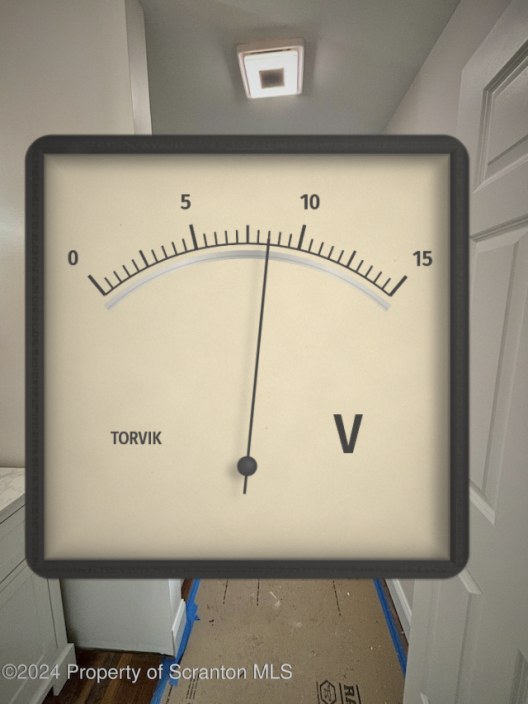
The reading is 8.5
